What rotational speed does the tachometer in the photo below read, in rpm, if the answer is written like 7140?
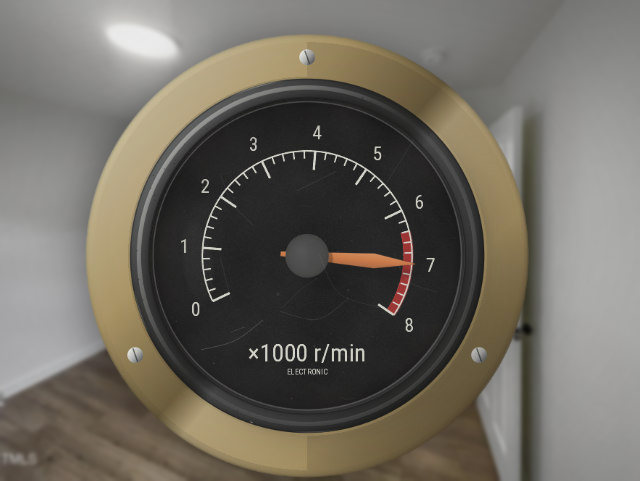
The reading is 7000
